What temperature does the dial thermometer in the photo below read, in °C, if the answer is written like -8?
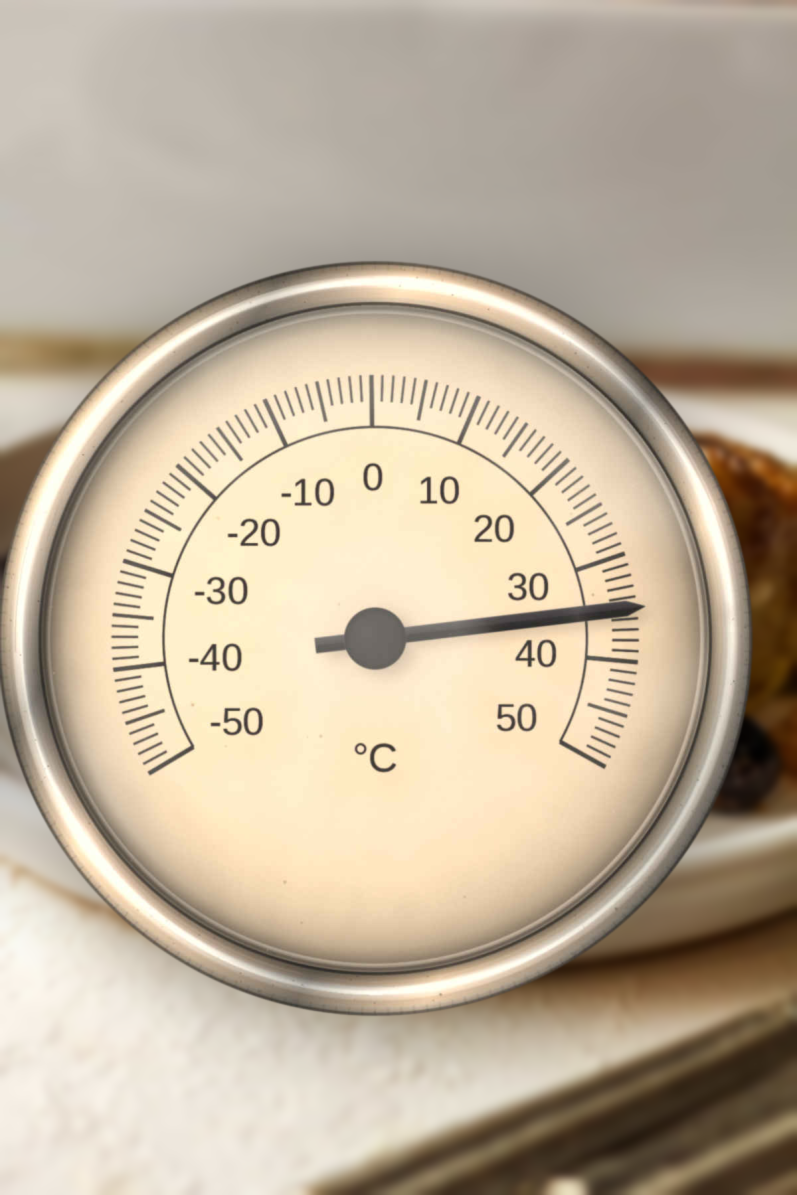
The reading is 35
